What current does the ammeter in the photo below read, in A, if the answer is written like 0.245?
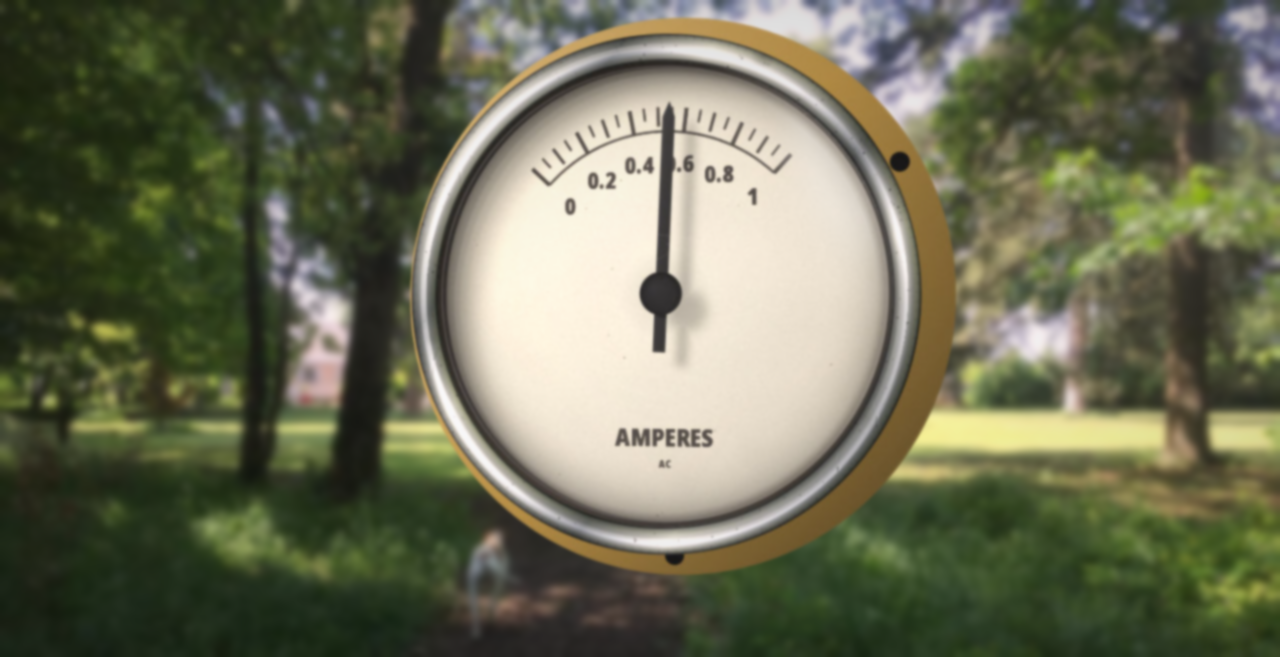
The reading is 0.55
